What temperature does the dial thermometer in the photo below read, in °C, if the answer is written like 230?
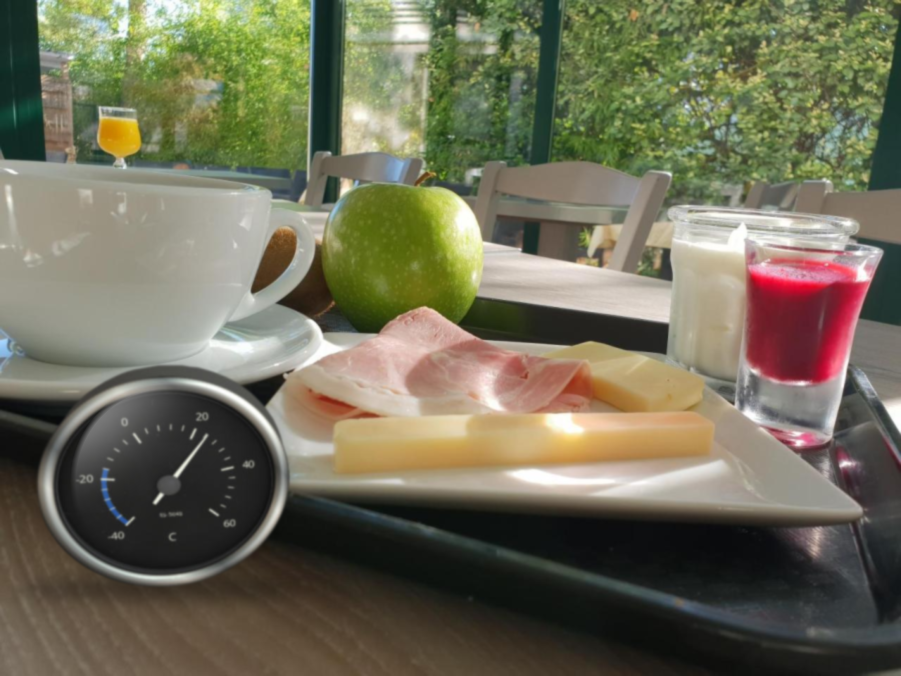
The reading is 24
